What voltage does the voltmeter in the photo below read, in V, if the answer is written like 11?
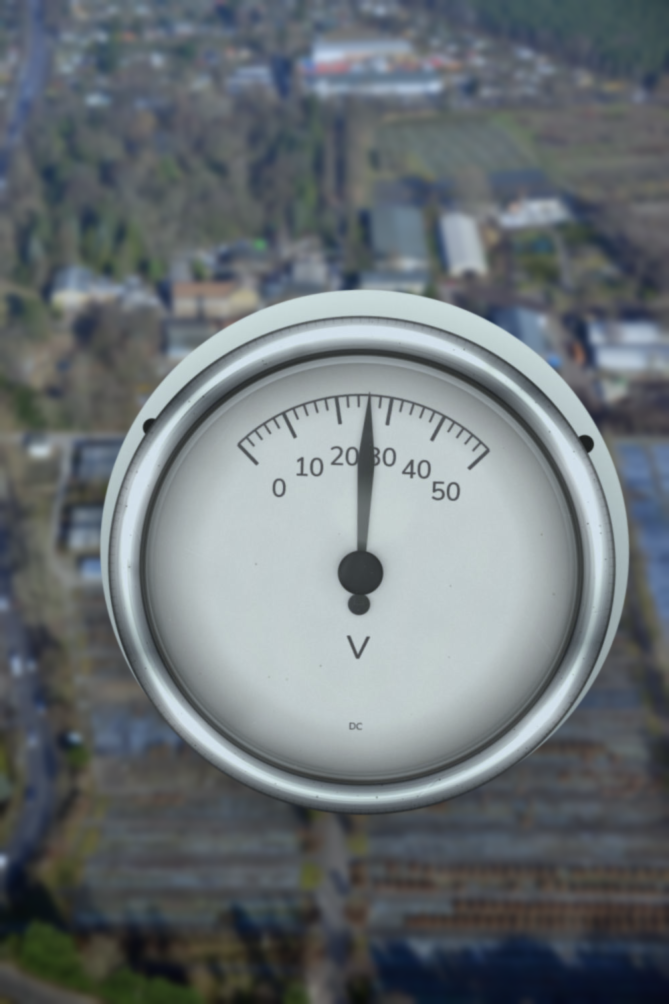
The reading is 26
